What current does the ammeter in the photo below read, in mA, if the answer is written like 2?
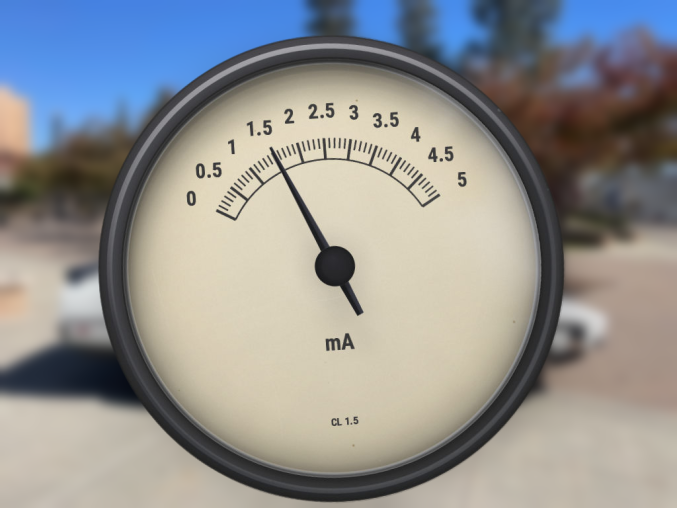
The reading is 1.5
